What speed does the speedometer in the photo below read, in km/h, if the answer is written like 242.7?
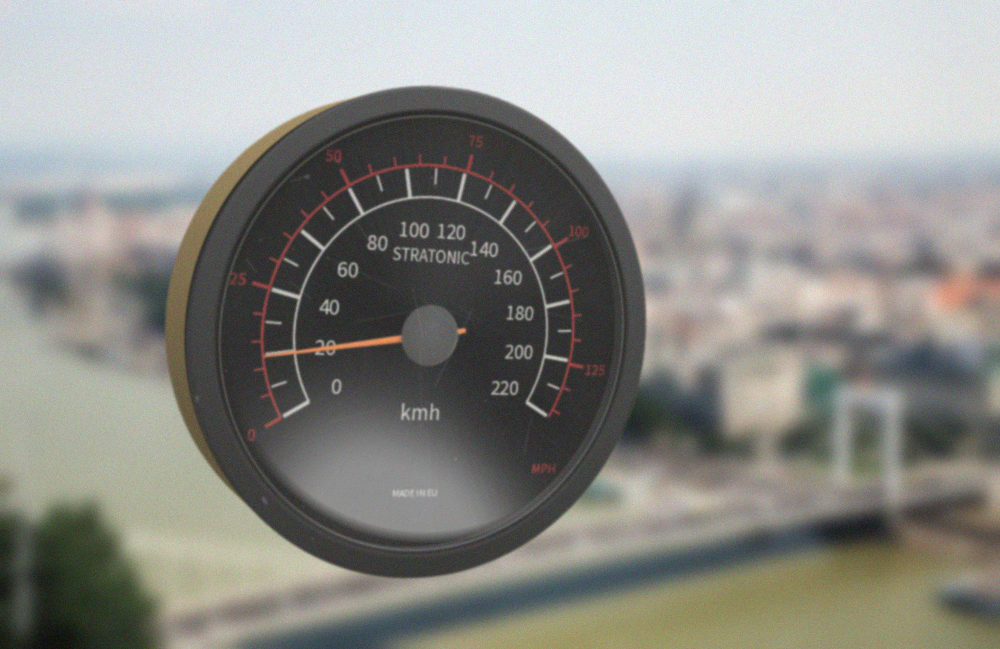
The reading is 20
